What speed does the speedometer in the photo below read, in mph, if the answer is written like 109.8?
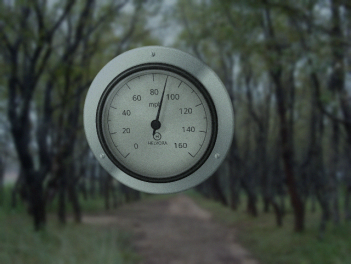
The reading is 90
